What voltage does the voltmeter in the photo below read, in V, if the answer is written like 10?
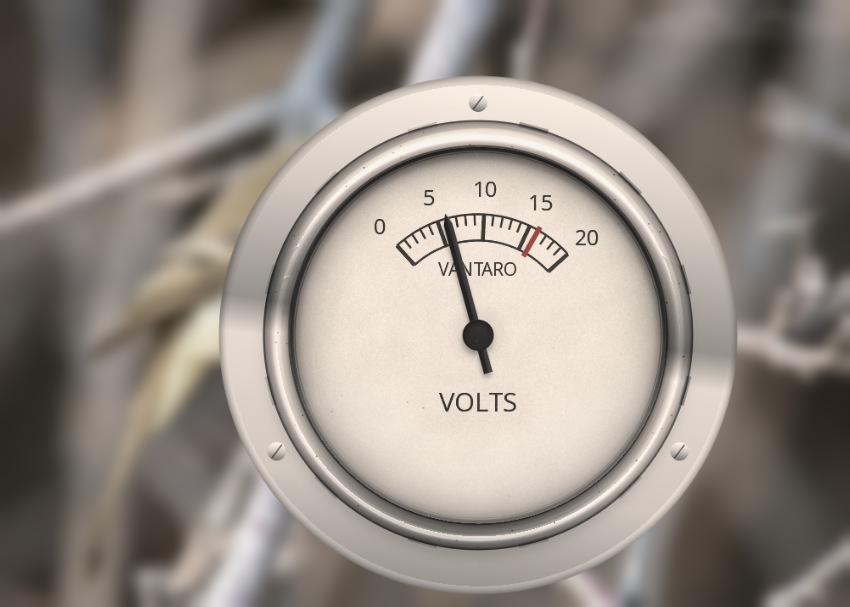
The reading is 6
